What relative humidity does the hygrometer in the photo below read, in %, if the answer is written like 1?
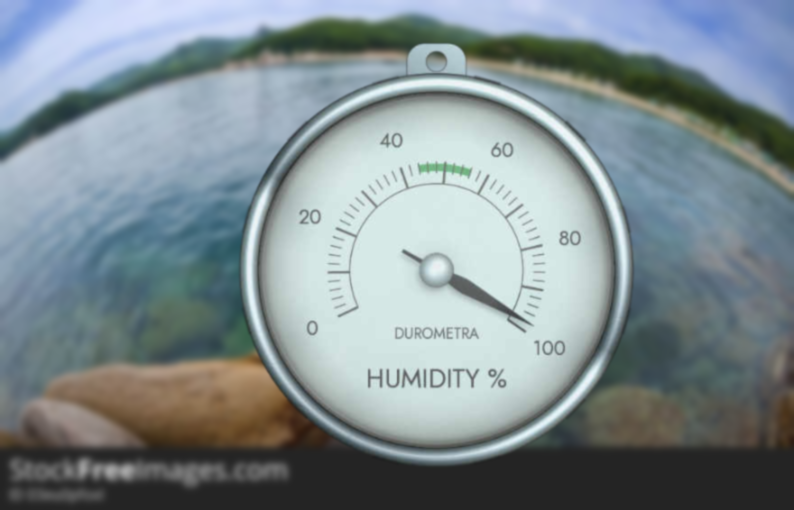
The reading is 98
